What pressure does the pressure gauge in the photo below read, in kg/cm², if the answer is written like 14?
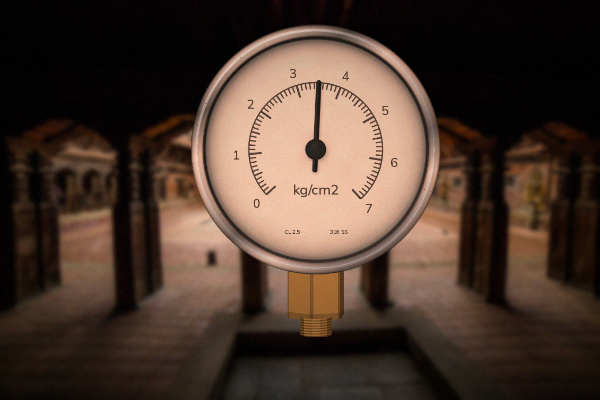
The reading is 3.5
